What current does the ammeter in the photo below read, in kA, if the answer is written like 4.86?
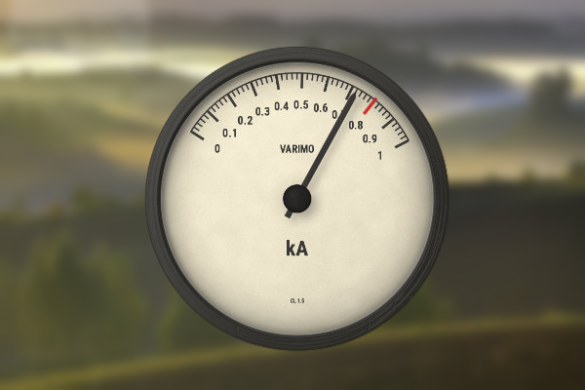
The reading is 0.72
